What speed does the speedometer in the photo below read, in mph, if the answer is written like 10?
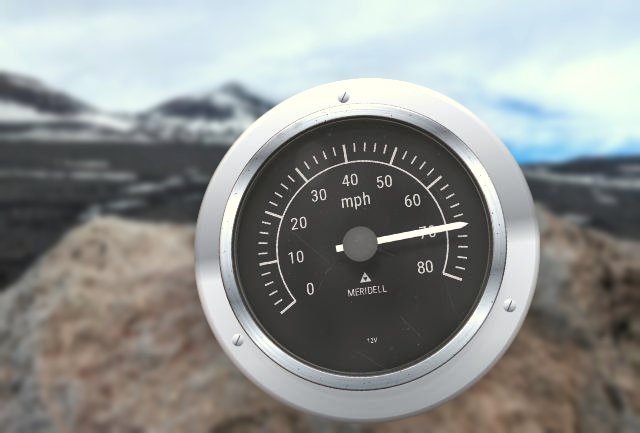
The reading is 70
